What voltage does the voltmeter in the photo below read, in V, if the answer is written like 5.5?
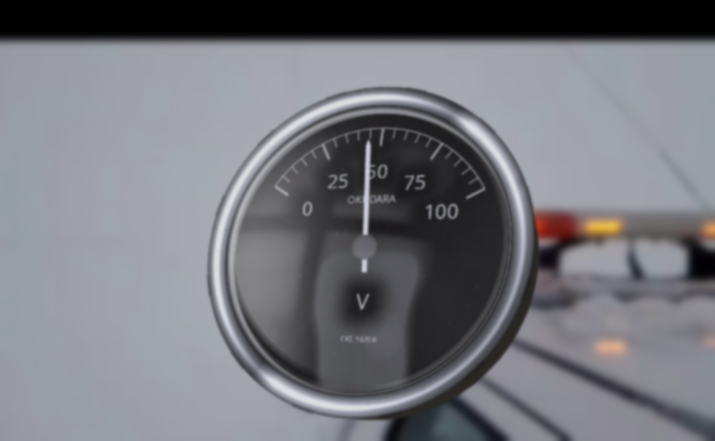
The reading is 45
